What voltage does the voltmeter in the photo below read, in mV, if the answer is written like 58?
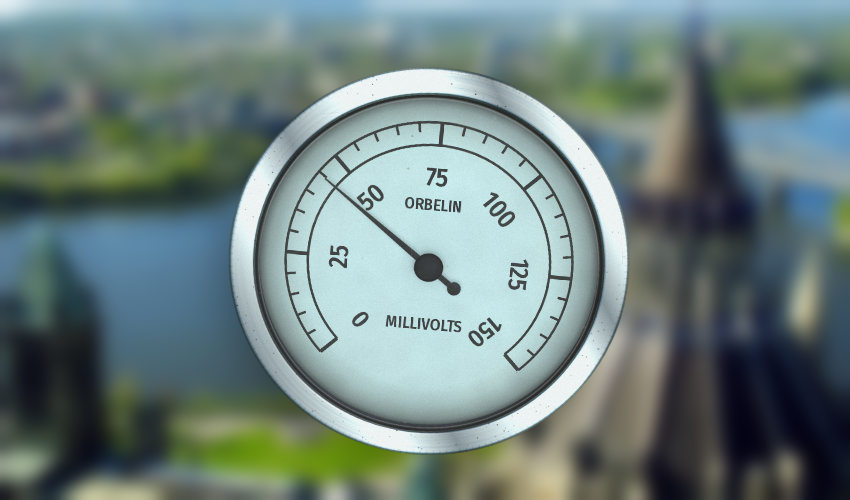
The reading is 45
